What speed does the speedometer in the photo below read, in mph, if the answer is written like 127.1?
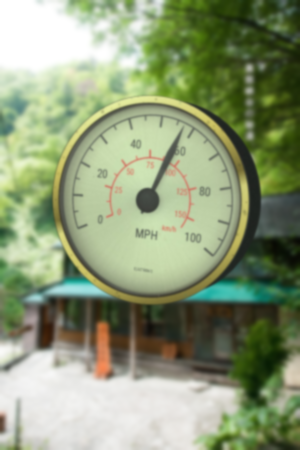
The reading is 57.5
